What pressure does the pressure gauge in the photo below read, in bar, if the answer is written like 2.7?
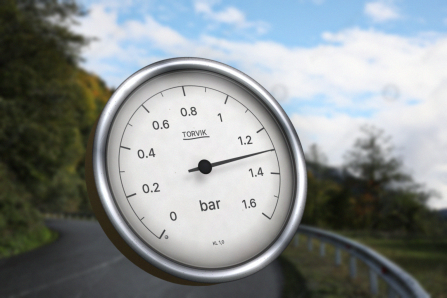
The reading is 1.3
